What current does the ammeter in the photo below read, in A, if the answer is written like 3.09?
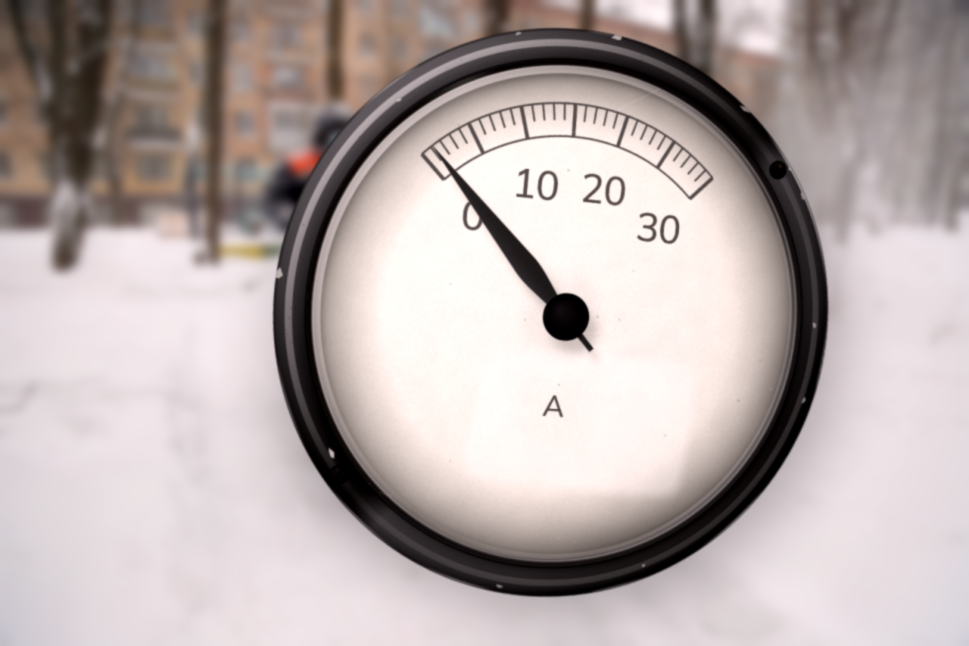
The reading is 1
